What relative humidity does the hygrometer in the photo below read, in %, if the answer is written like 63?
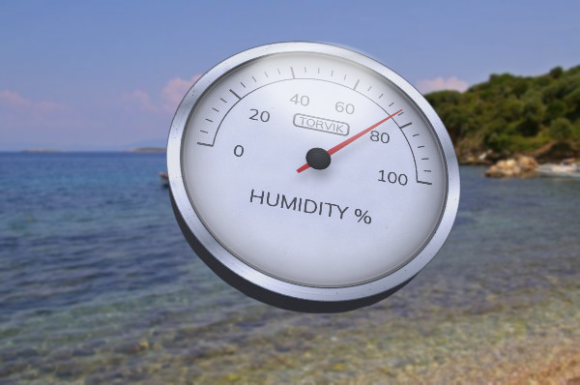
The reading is 76
